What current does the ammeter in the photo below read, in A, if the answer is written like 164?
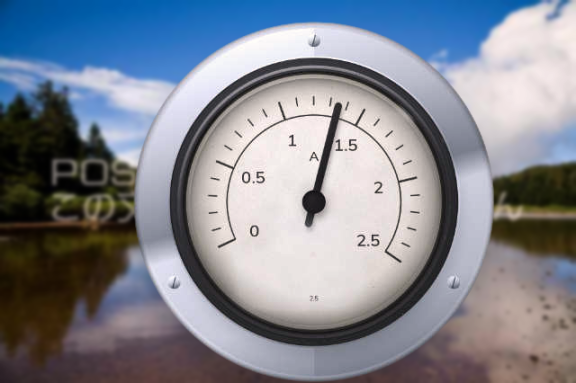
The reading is 1.35
